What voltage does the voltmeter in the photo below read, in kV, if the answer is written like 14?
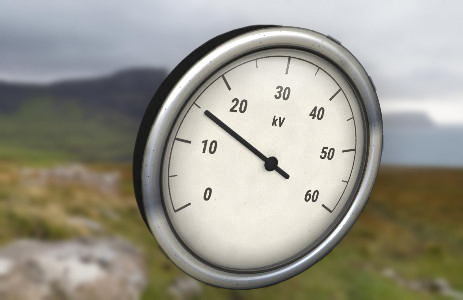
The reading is 15
